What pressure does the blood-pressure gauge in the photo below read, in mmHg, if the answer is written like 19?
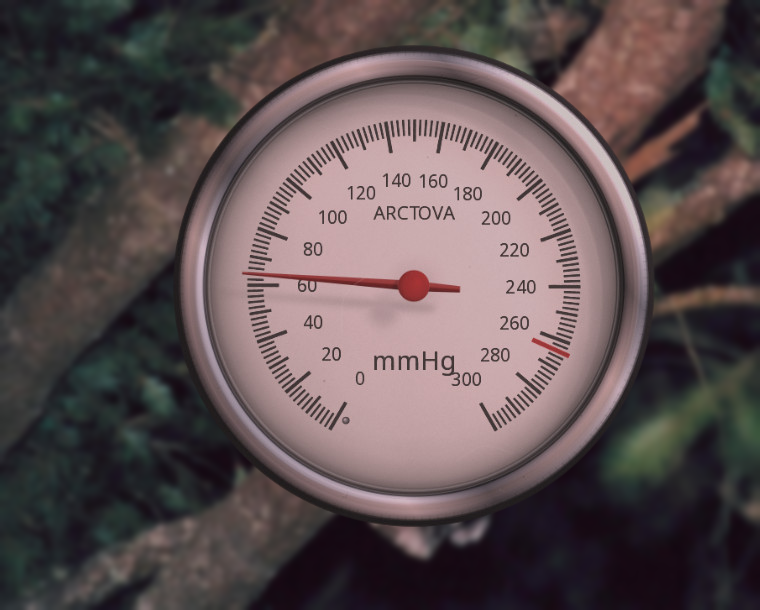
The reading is 64
